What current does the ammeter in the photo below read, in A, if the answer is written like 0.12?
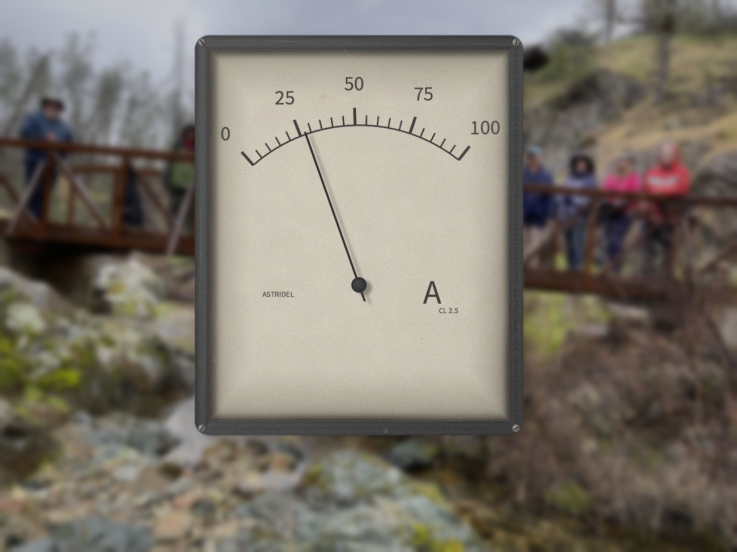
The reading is 27.5
